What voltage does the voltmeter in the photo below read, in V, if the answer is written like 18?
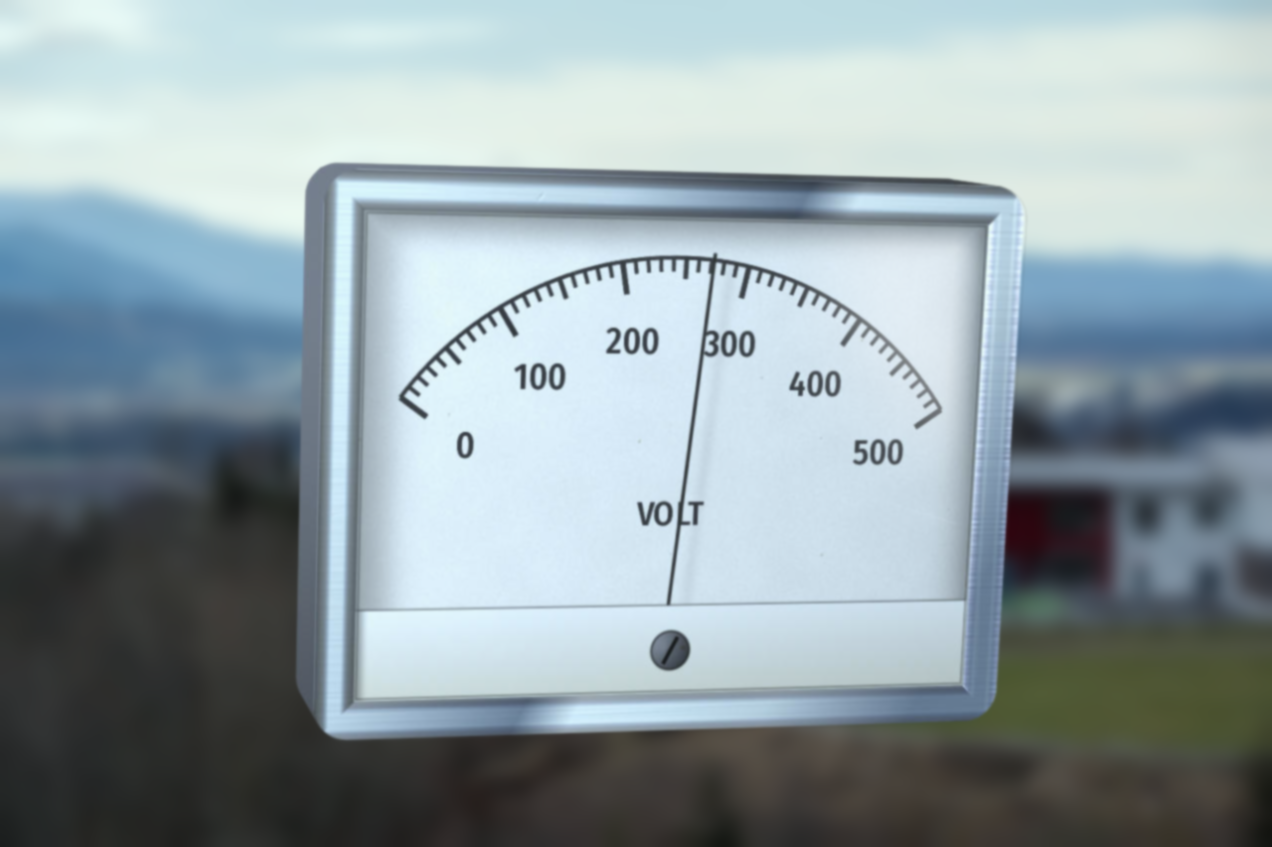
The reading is 270
